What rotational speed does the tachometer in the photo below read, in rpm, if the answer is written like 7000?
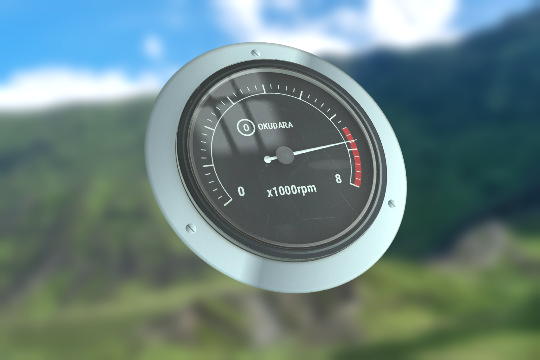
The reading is 6800
